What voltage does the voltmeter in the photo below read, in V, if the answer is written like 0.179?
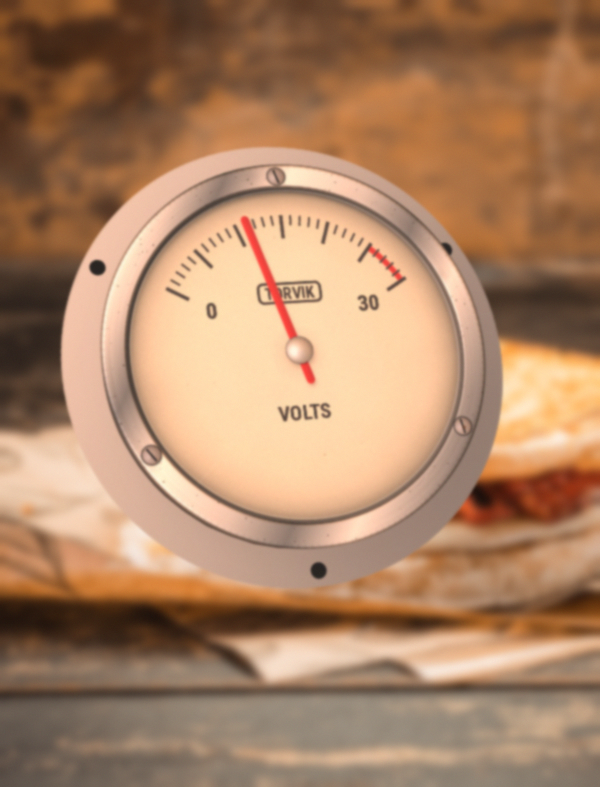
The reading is 11
